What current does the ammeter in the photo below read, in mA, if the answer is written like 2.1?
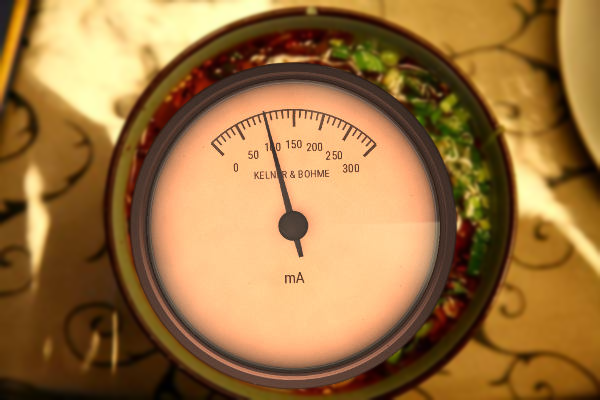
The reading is 100
